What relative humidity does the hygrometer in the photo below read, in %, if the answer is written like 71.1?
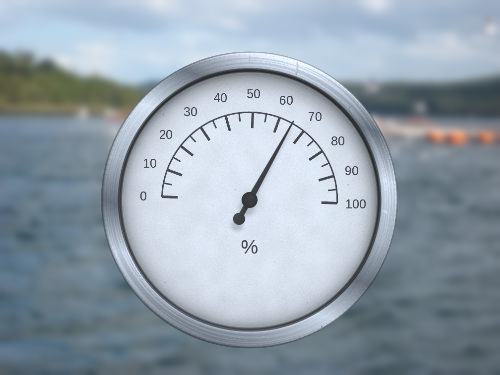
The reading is 65
